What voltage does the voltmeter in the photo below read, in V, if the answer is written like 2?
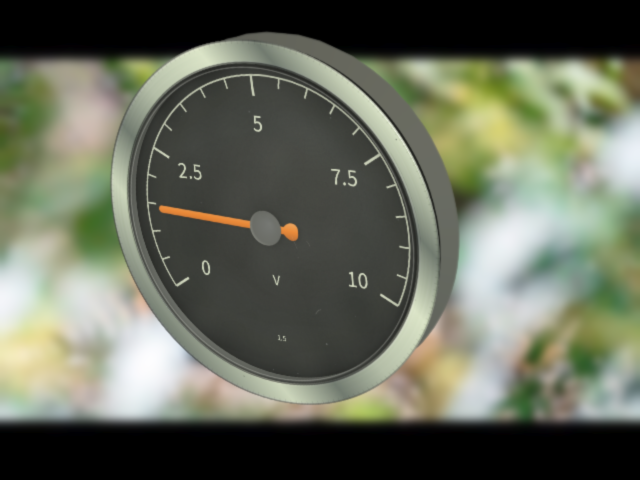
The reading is 1.5
